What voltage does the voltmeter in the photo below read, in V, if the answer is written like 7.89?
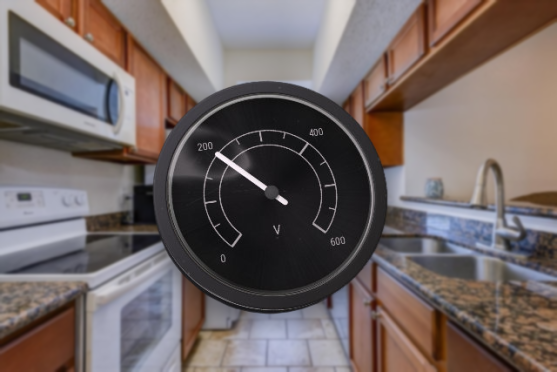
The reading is 200
